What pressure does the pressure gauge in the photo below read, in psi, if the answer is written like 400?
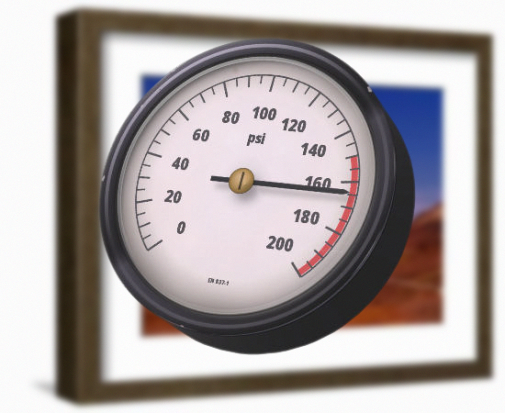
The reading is 165
